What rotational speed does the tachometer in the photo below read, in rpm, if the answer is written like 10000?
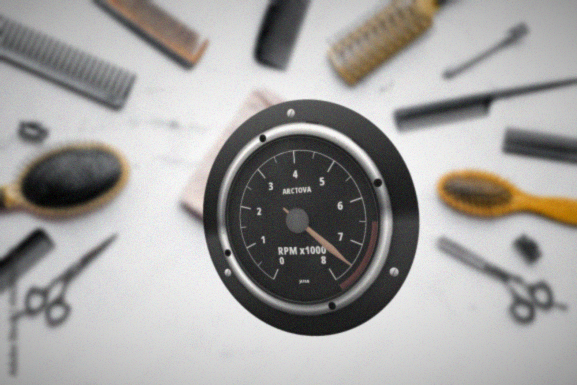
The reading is 7500
